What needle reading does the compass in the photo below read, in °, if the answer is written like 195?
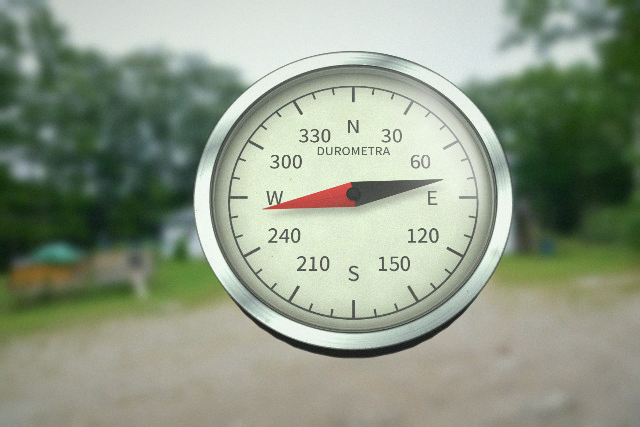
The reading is 260
